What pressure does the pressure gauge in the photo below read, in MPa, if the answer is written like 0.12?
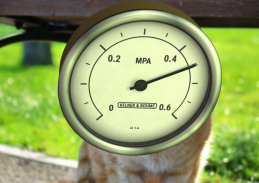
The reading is 0.45
